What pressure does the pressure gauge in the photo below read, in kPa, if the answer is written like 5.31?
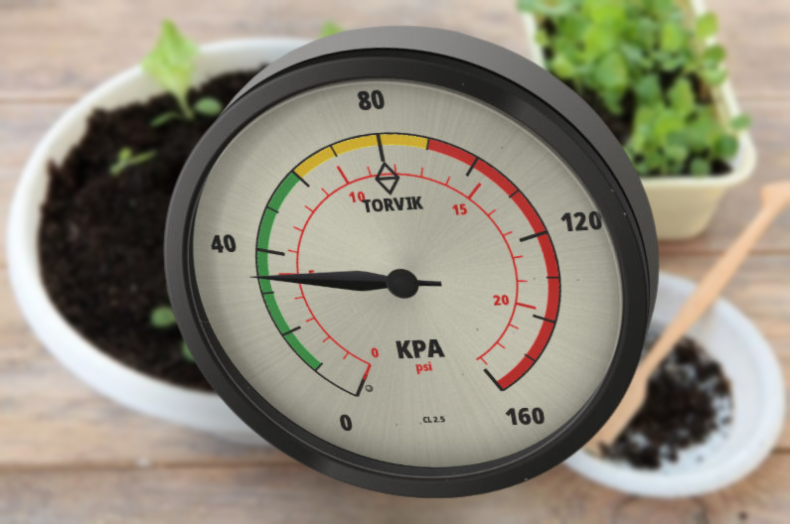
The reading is 35
